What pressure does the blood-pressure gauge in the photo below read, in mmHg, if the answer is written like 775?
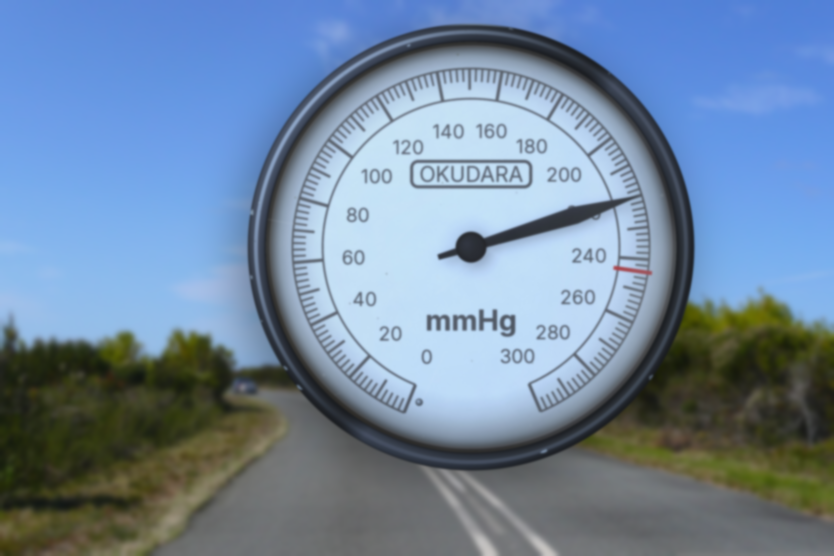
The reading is 220
